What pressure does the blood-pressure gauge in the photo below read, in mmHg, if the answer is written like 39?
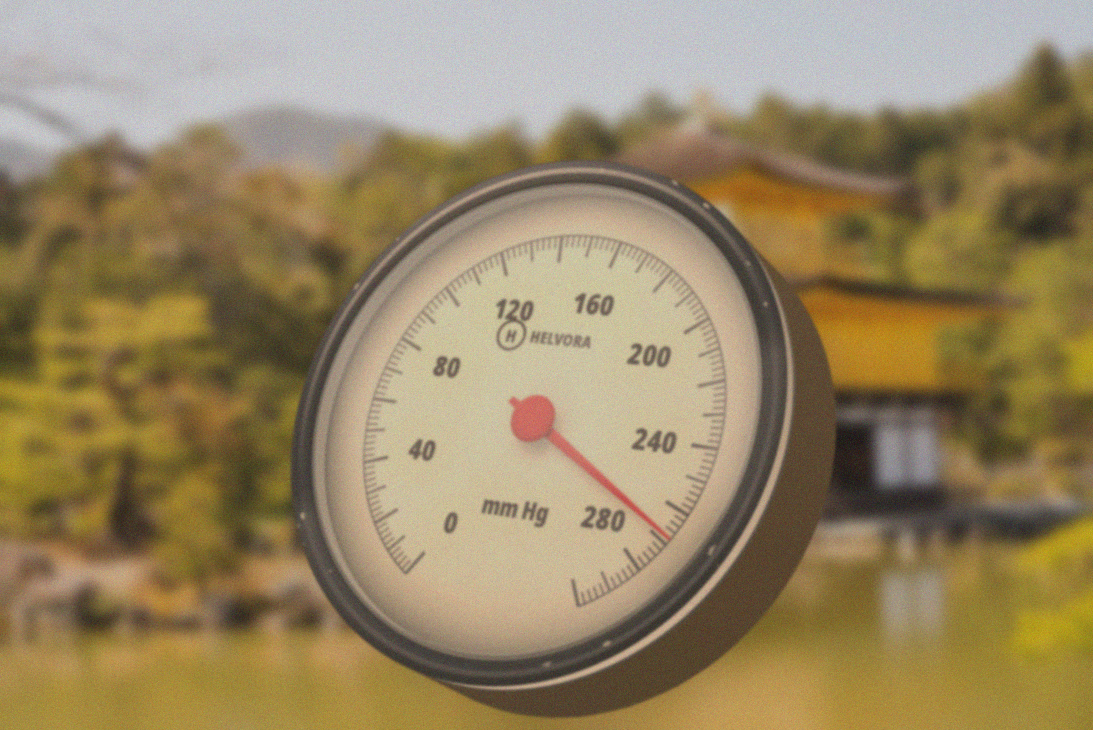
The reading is 268
